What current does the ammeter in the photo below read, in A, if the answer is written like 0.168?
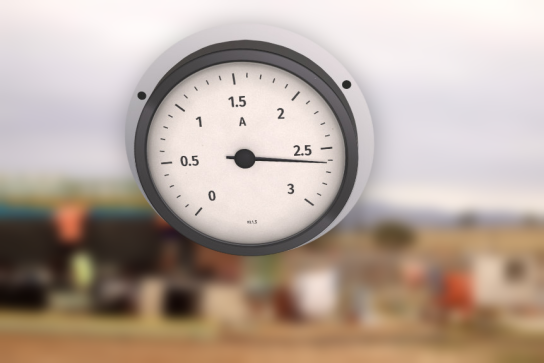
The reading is 2.6
